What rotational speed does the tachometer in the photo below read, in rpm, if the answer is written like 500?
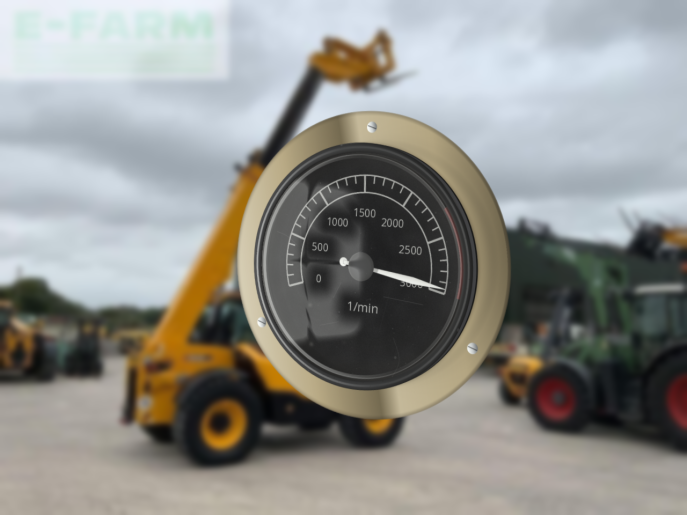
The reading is 2950
